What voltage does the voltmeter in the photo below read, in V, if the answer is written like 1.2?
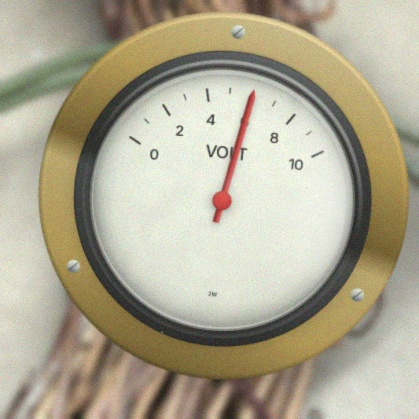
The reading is 6
